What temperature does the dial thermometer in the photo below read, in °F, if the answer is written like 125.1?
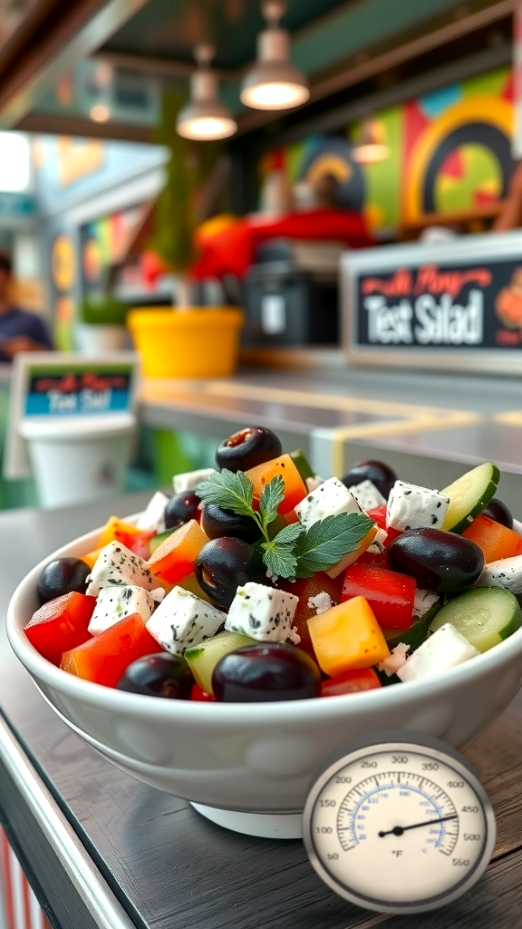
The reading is 450
